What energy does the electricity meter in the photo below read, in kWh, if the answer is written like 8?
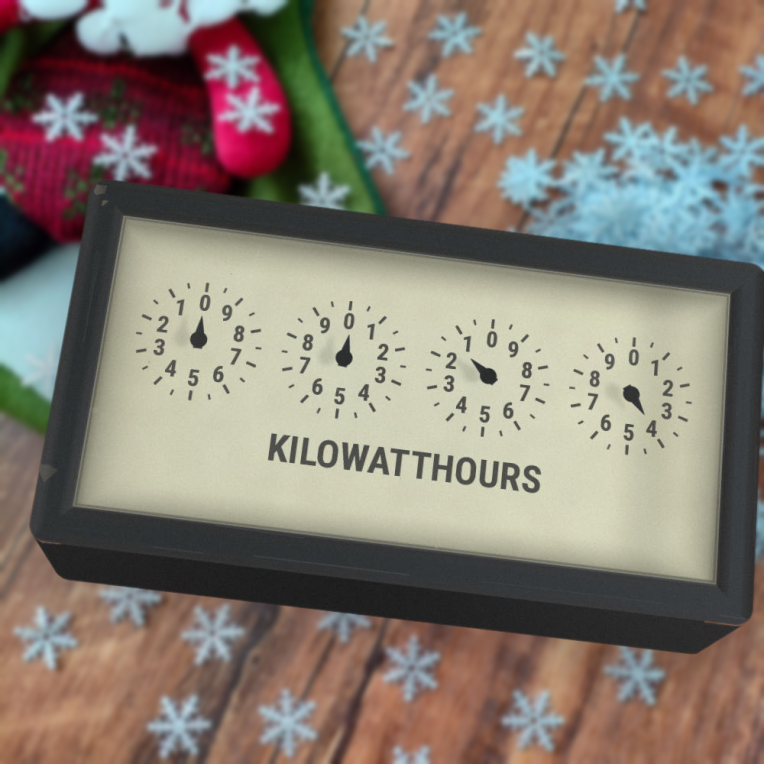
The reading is 14
